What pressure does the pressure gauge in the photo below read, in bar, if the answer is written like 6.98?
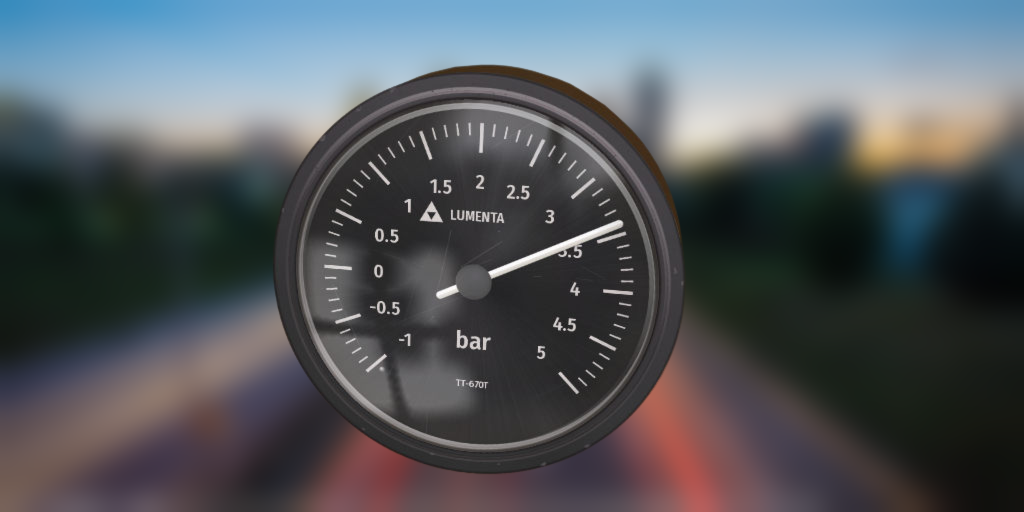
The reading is 3.4
